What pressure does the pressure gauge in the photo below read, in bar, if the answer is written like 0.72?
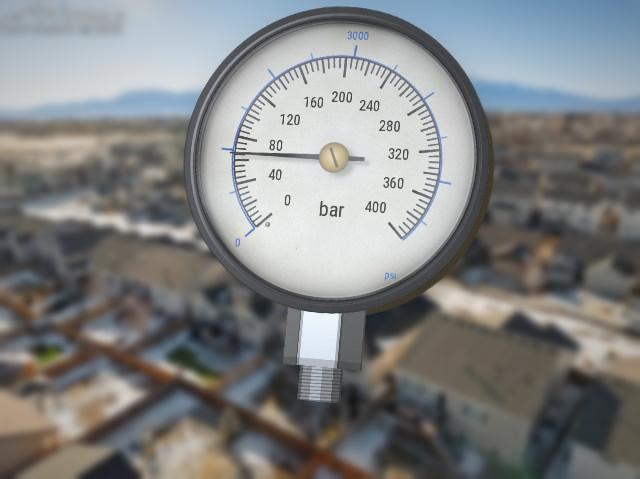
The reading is 65
